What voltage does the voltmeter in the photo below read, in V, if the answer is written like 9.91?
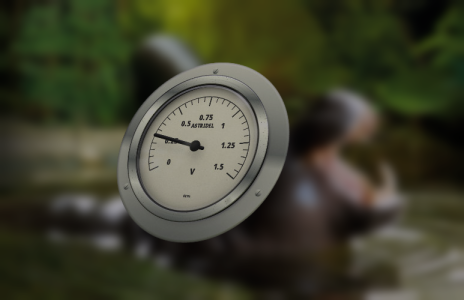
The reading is 0.25
